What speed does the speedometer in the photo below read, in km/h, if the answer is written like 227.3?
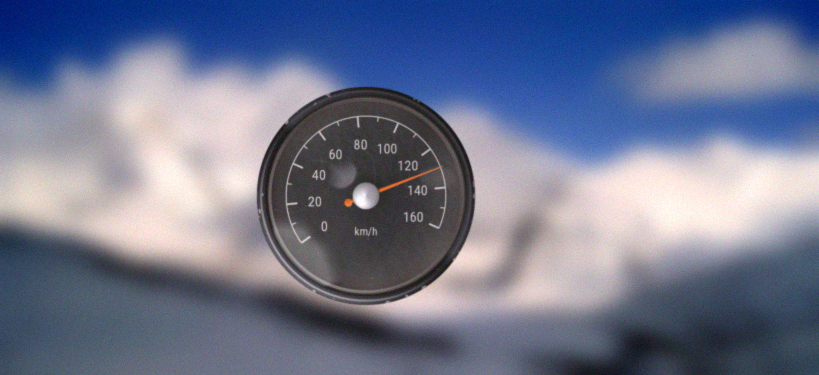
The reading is 130
